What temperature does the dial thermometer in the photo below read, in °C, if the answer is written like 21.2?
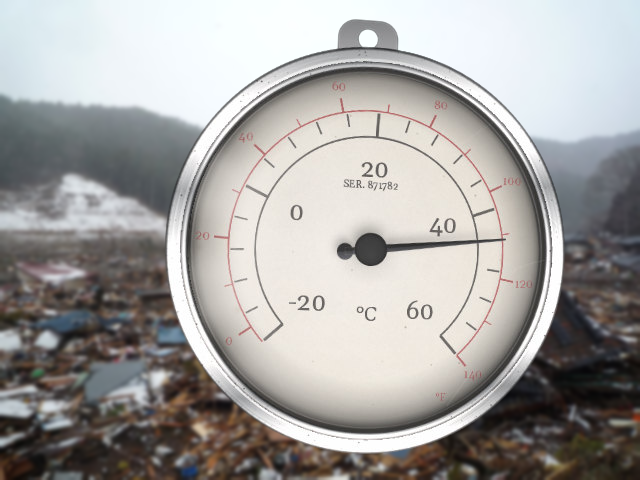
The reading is 44
